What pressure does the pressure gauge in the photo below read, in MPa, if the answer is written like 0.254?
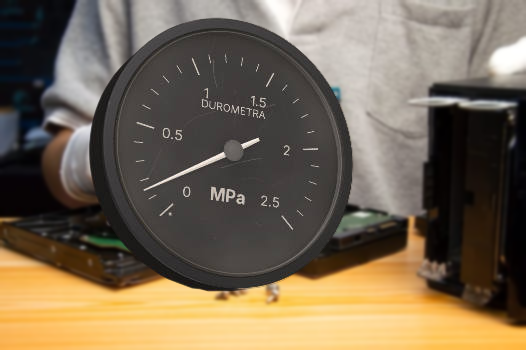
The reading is 0.15
